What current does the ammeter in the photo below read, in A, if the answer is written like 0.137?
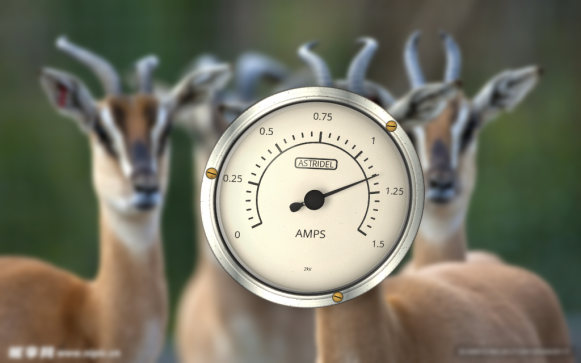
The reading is 1.15
